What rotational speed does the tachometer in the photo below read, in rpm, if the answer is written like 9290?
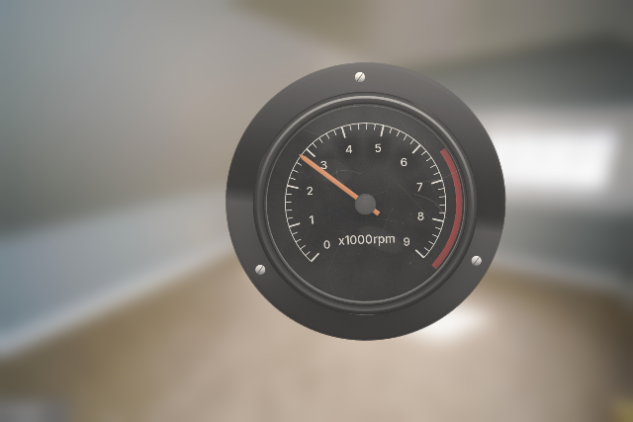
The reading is 2800
